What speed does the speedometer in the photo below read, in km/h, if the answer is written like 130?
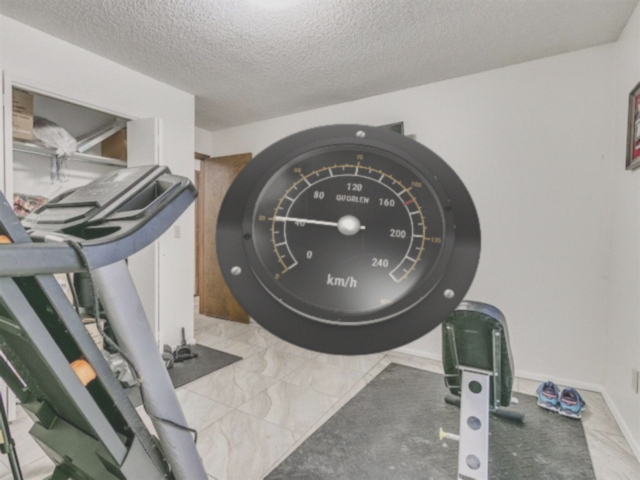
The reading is 40
